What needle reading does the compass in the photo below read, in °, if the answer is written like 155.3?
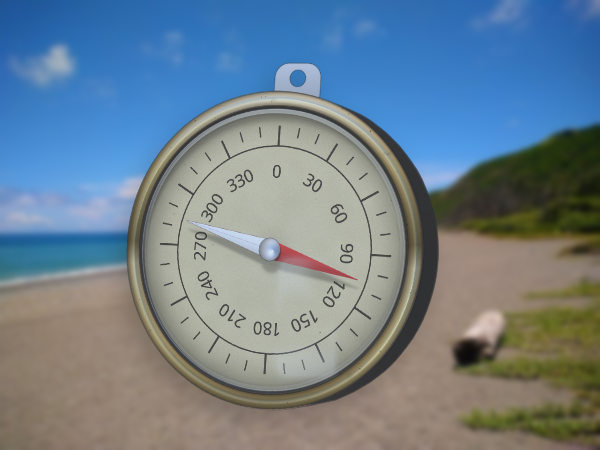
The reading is 105
